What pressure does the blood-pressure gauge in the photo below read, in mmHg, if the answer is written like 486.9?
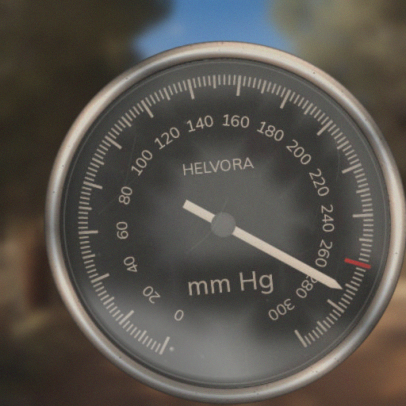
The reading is 272
